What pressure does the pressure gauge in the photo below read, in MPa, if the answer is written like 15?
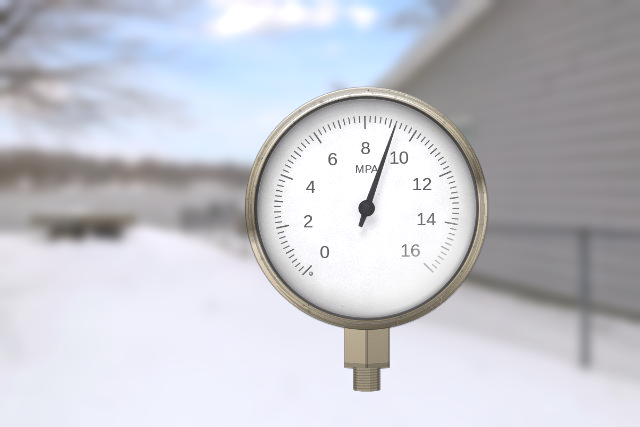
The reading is 9.2
